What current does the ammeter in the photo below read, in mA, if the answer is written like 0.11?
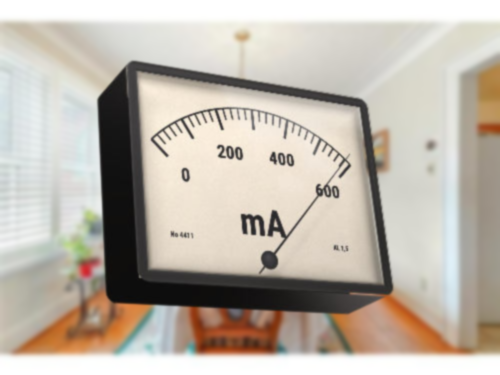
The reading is 580
